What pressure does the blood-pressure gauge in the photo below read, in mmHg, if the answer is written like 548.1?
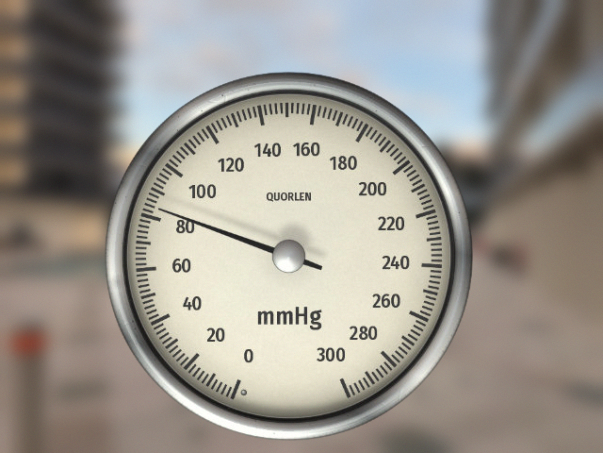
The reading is 84
